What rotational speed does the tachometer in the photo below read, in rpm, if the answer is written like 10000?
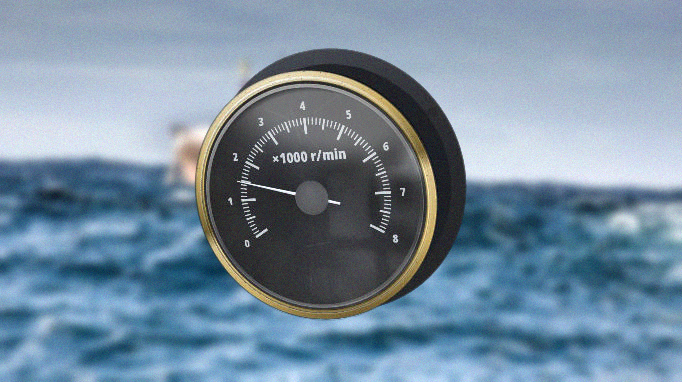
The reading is 1500
